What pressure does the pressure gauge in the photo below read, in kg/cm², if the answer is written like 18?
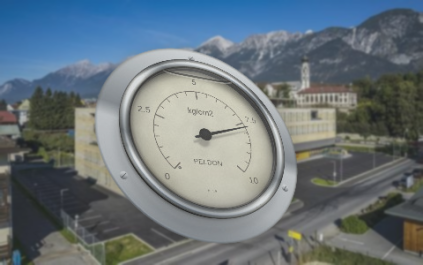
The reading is 7.75
